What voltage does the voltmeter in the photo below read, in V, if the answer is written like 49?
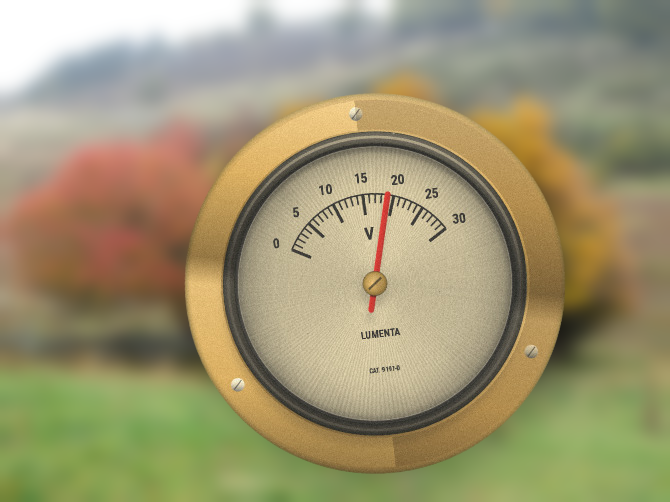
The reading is 19
